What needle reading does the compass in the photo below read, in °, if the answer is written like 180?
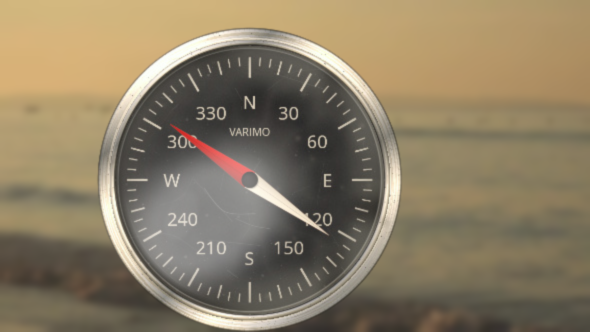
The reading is 305
